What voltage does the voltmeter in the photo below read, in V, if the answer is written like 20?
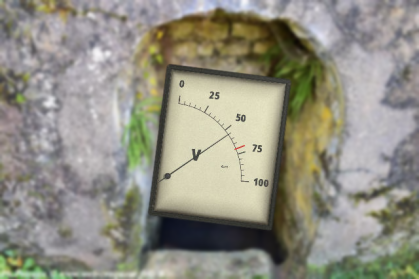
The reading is 55
